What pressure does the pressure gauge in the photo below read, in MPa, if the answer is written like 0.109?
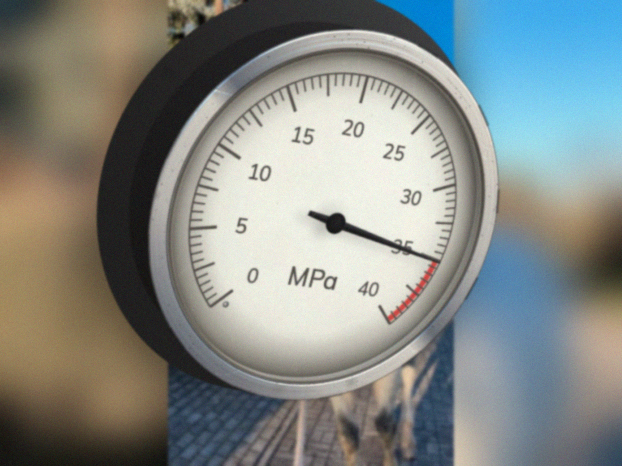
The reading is 35
